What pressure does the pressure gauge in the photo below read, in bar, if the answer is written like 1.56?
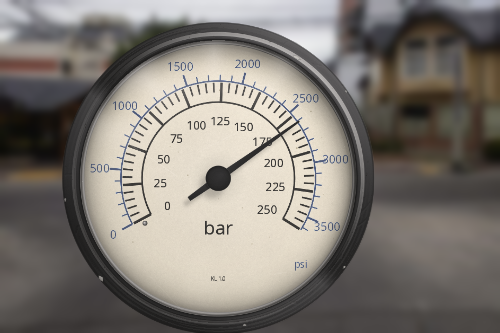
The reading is 180
